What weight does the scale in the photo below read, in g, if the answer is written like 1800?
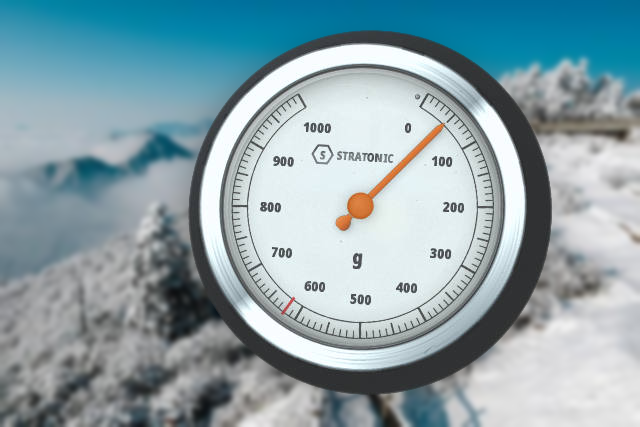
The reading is 50
